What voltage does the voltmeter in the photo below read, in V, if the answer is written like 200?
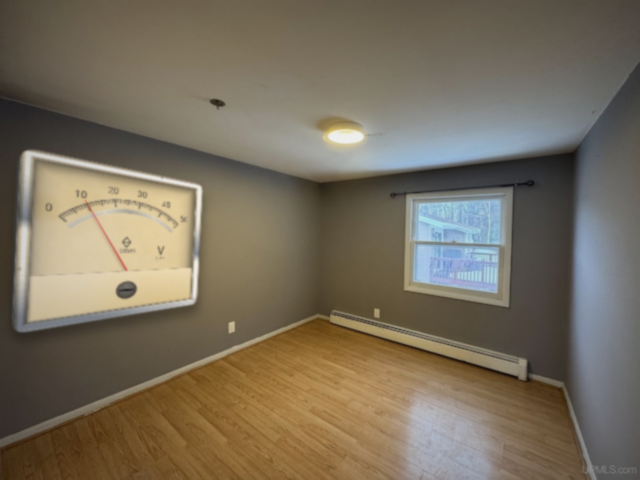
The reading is 10
